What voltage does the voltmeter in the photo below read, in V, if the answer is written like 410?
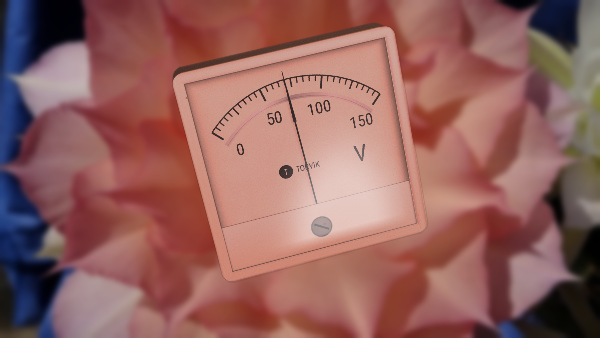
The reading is 70
